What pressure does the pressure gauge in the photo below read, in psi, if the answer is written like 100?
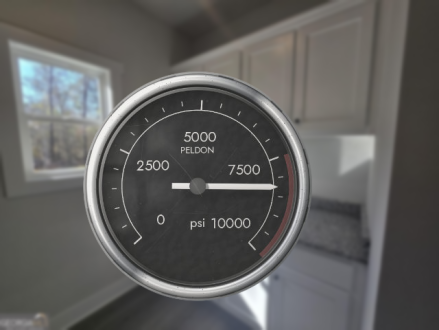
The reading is 8250
